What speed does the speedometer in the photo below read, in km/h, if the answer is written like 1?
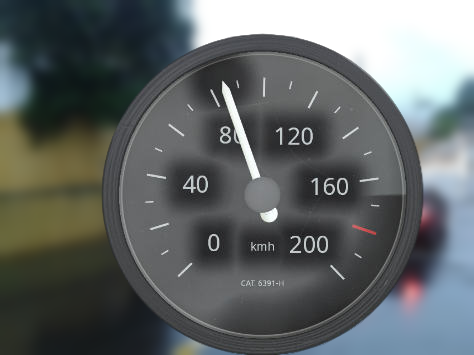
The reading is 85
